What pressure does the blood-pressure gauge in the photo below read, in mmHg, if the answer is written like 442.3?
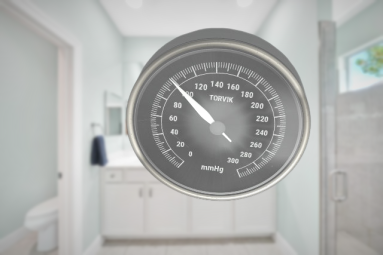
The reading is 100
